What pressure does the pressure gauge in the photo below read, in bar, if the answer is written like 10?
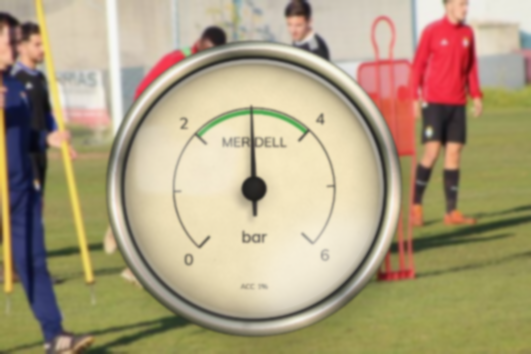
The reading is 3
